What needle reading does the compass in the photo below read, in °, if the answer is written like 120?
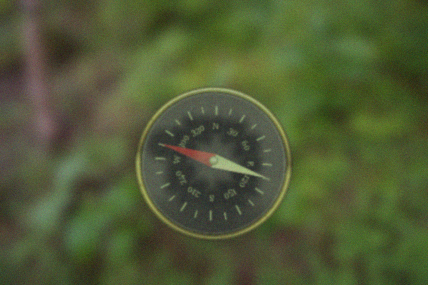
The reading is 285
